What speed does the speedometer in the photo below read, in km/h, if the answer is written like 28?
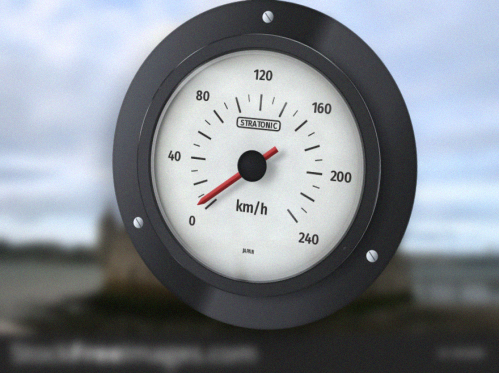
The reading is 5
